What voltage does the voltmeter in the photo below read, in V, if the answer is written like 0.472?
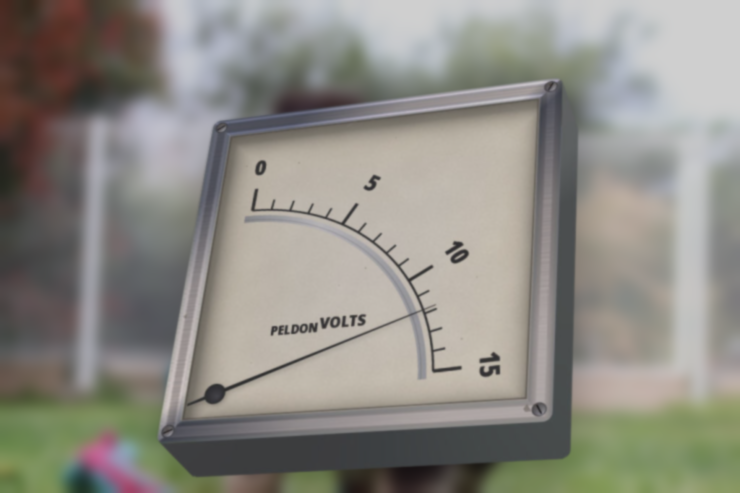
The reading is 12
